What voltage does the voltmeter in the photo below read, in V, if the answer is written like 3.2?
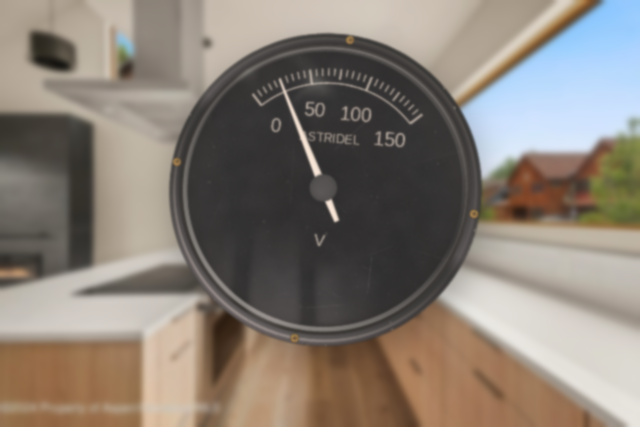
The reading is 25
